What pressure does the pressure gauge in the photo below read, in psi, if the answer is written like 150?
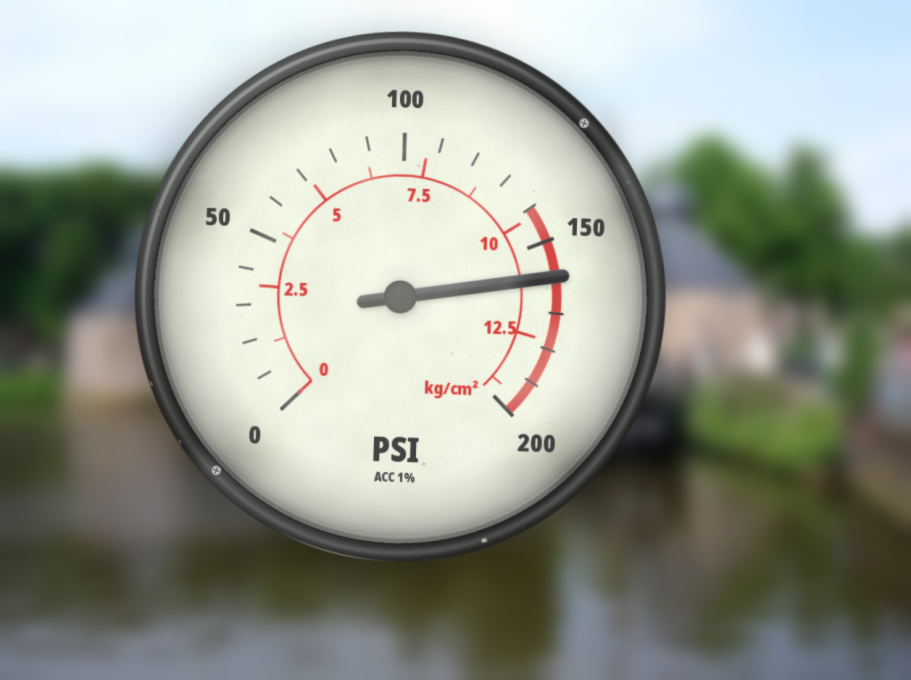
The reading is 160
